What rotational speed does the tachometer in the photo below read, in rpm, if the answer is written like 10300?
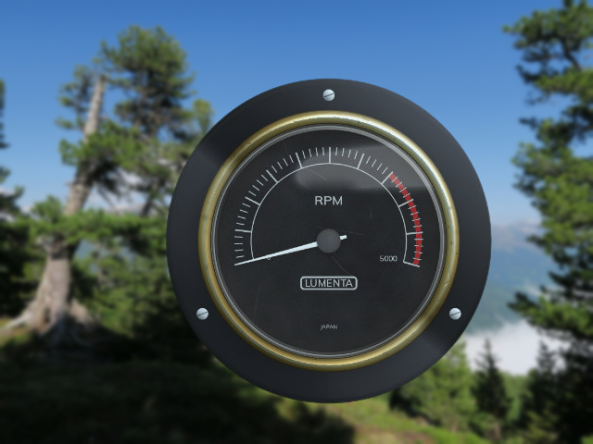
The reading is 0
